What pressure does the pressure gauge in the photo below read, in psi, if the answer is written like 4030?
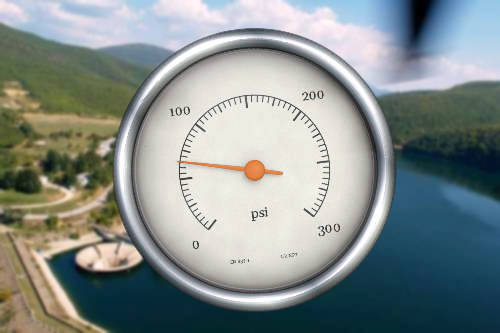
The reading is 65
